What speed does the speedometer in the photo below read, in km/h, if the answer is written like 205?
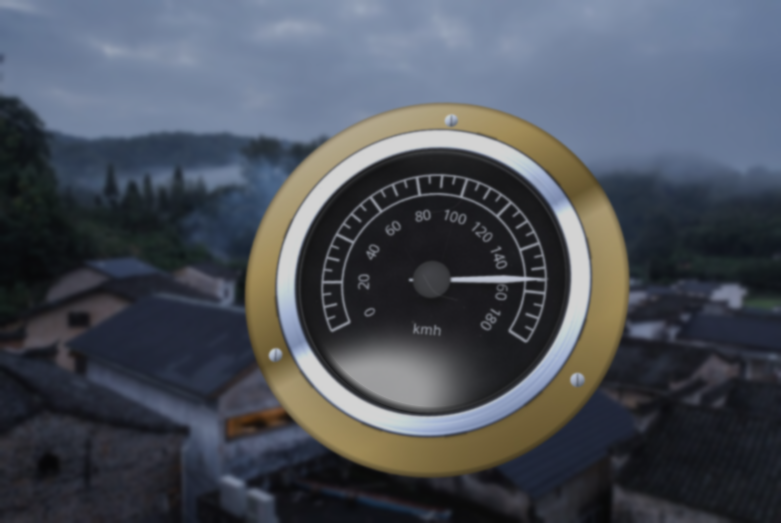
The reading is 155
